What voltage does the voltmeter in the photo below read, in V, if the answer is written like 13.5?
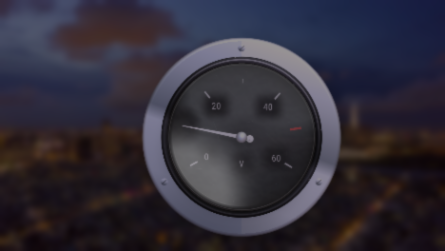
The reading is 10
